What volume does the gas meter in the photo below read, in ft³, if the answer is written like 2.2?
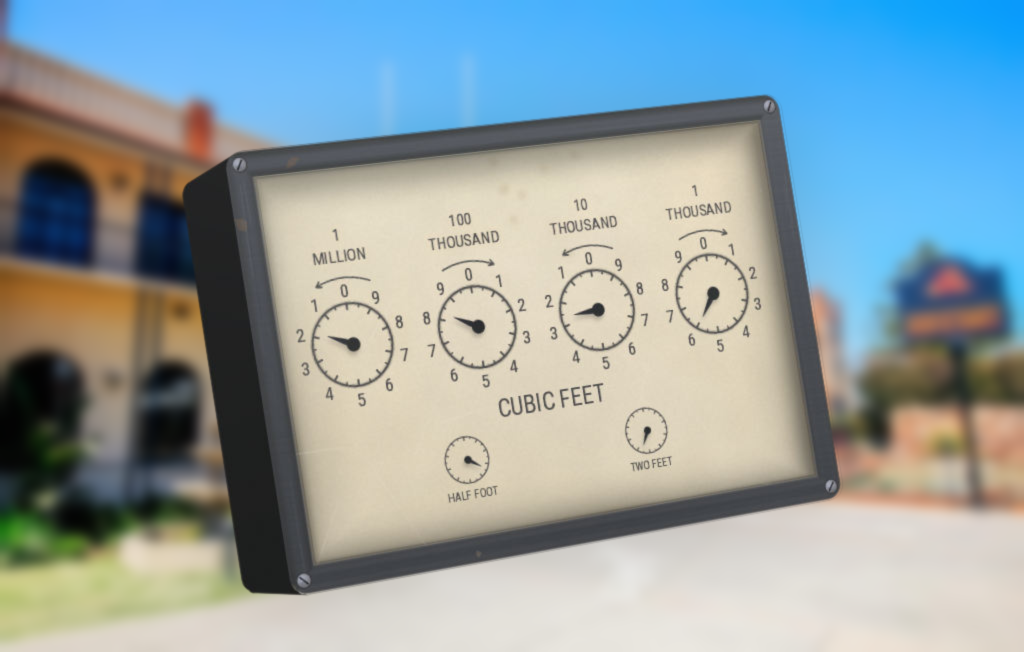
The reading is 182600
